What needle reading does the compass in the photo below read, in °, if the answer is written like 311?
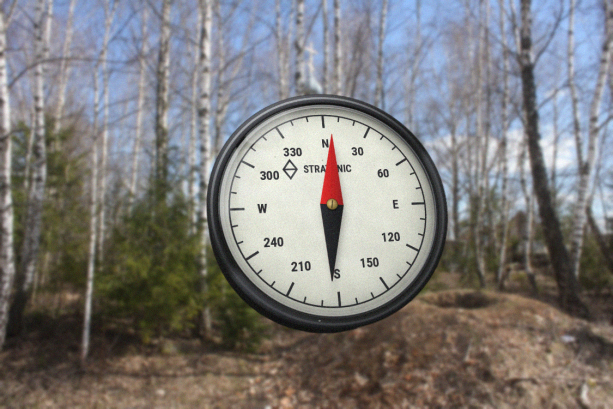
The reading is 5
